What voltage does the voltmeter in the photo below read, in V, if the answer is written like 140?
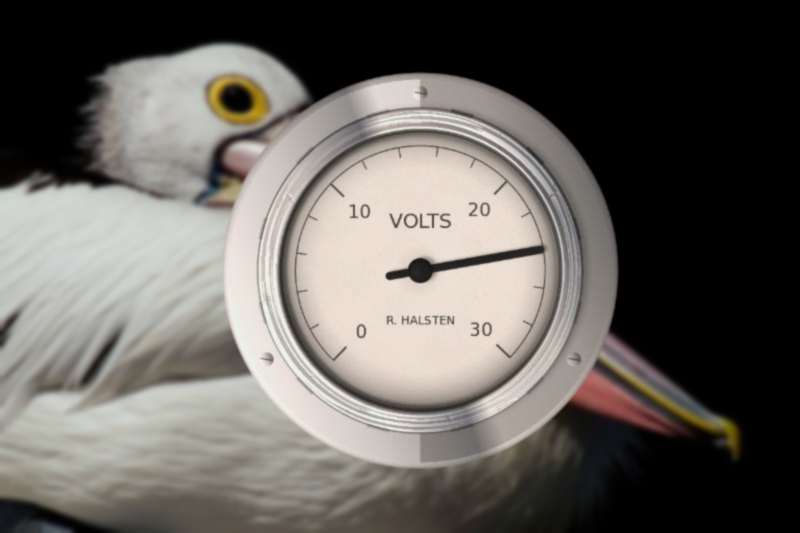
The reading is 24
